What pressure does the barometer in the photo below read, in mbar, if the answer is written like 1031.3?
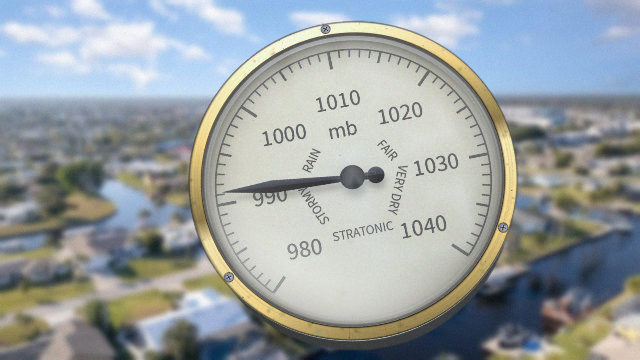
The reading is 991
